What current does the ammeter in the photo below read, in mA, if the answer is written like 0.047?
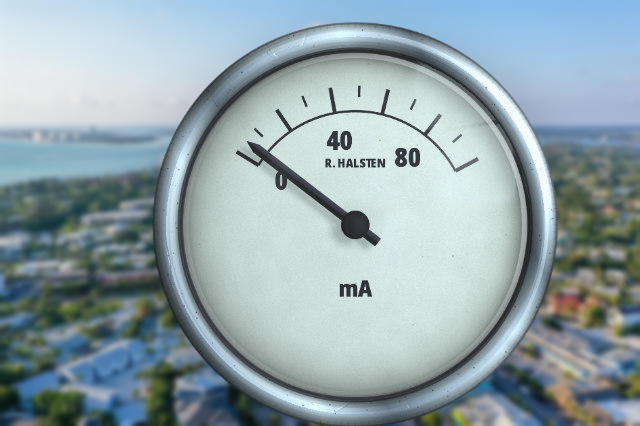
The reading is 5
